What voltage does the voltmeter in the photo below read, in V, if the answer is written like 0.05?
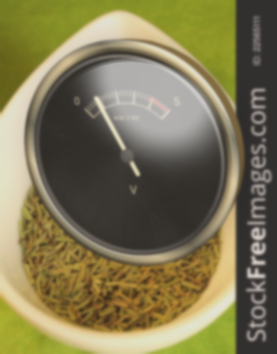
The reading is 1
